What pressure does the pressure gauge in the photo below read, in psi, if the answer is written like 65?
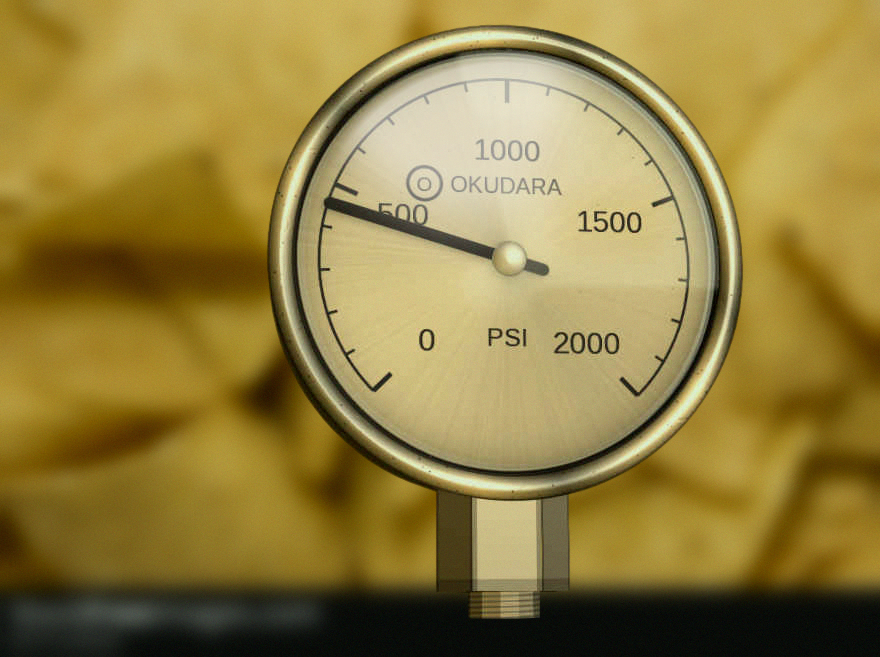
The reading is 450
